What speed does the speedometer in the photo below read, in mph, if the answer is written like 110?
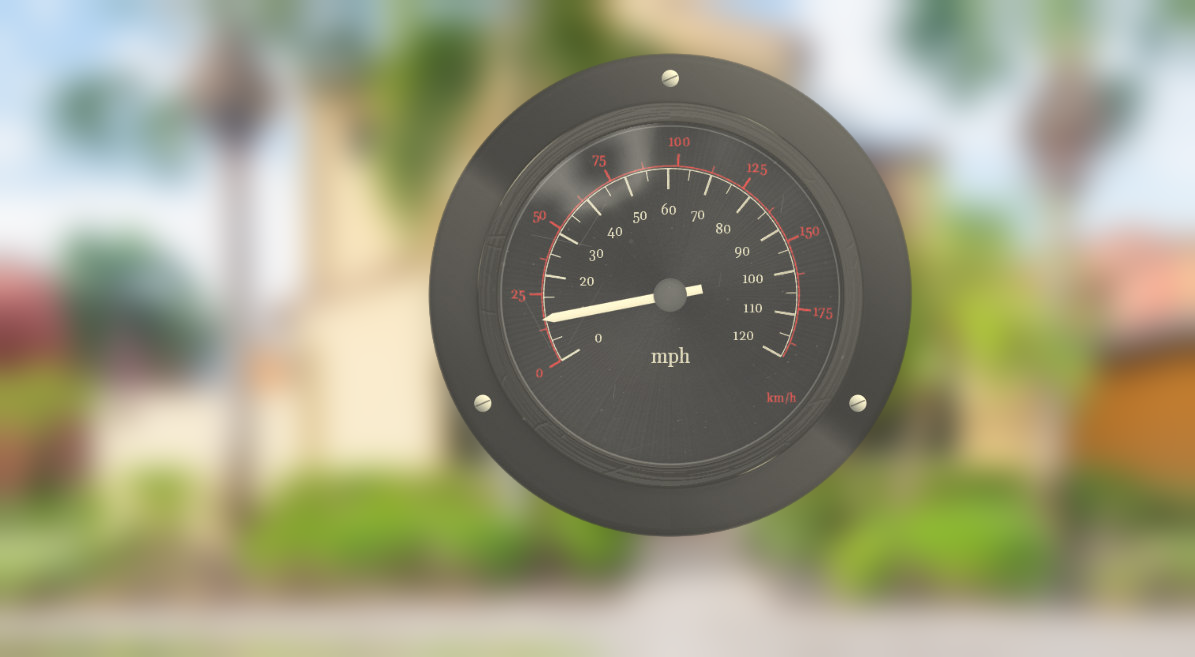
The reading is 10
